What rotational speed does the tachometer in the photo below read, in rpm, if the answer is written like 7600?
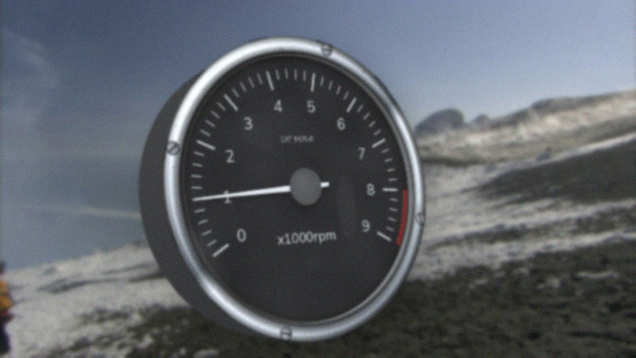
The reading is 1000
